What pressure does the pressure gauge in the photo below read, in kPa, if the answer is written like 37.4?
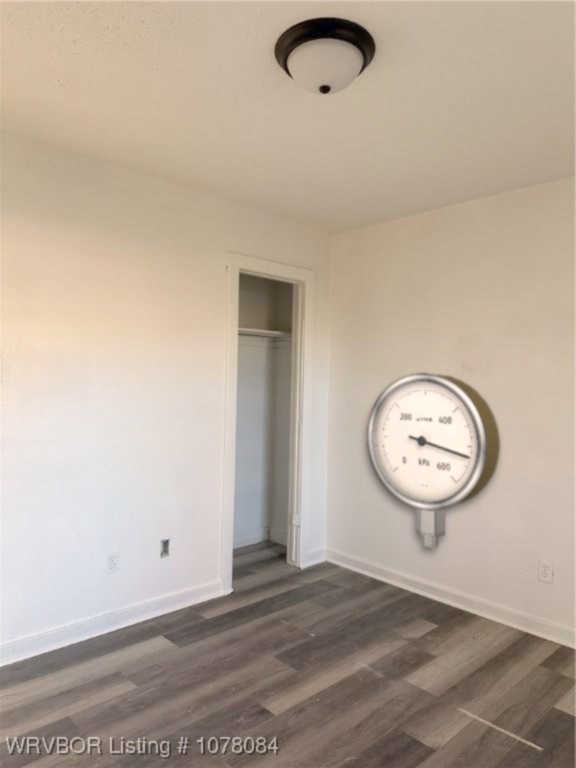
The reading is 525
